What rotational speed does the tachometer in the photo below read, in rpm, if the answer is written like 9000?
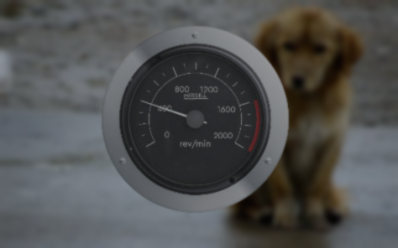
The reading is 400
